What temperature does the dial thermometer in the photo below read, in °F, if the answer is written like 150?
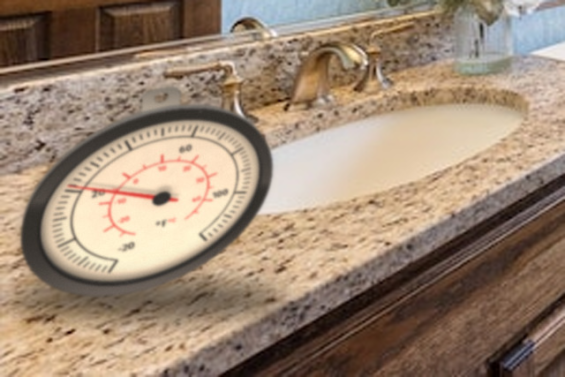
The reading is 22
